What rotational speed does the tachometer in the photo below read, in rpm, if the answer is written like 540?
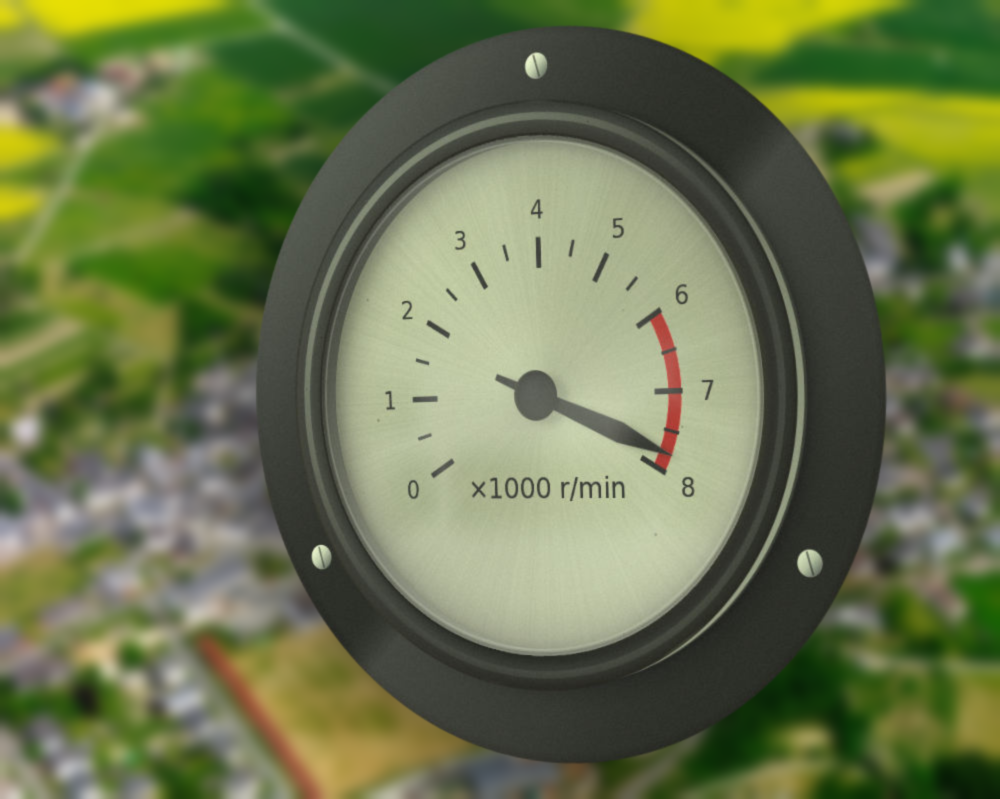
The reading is 7750
